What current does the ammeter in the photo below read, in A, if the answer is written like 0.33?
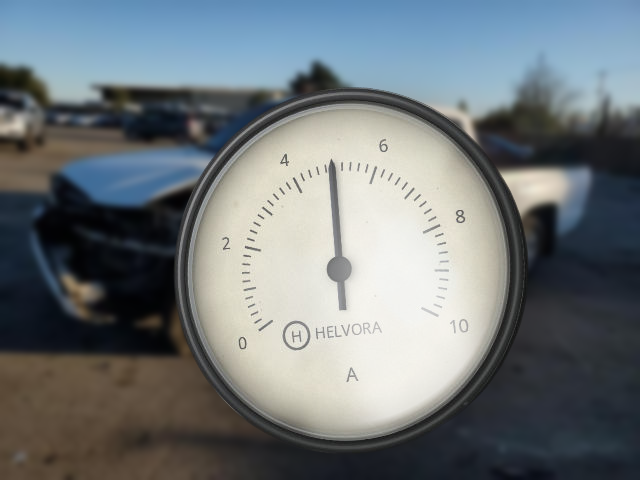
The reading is 5
